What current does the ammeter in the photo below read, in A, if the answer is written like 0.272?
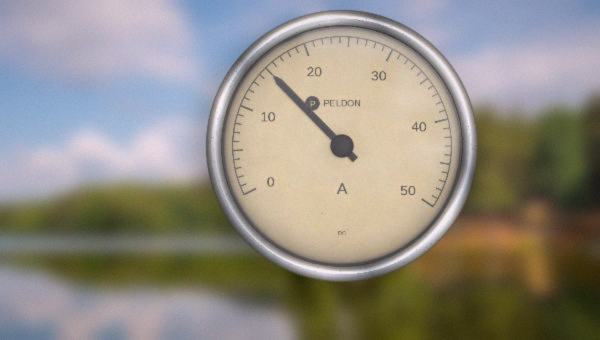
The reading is 15
